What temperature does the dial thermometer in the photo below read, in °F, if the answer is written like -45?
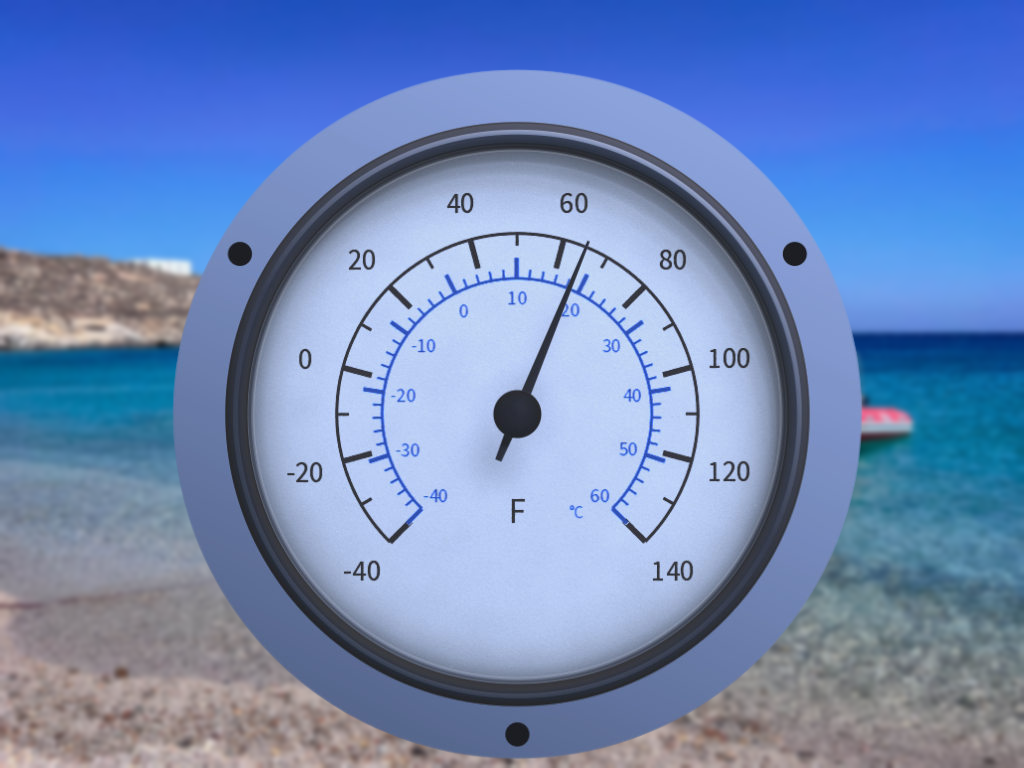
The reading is 65
